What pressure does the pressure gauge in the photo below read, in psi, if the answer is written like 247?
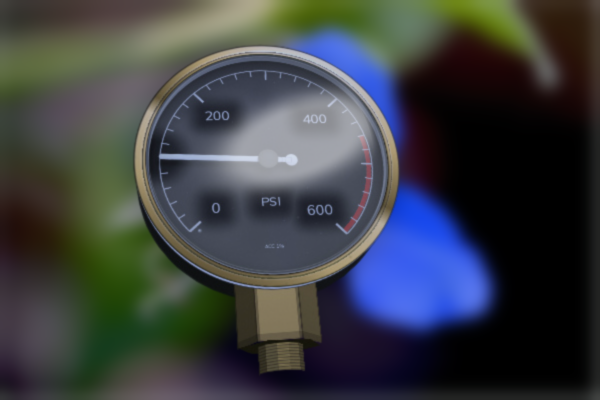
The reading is 100
